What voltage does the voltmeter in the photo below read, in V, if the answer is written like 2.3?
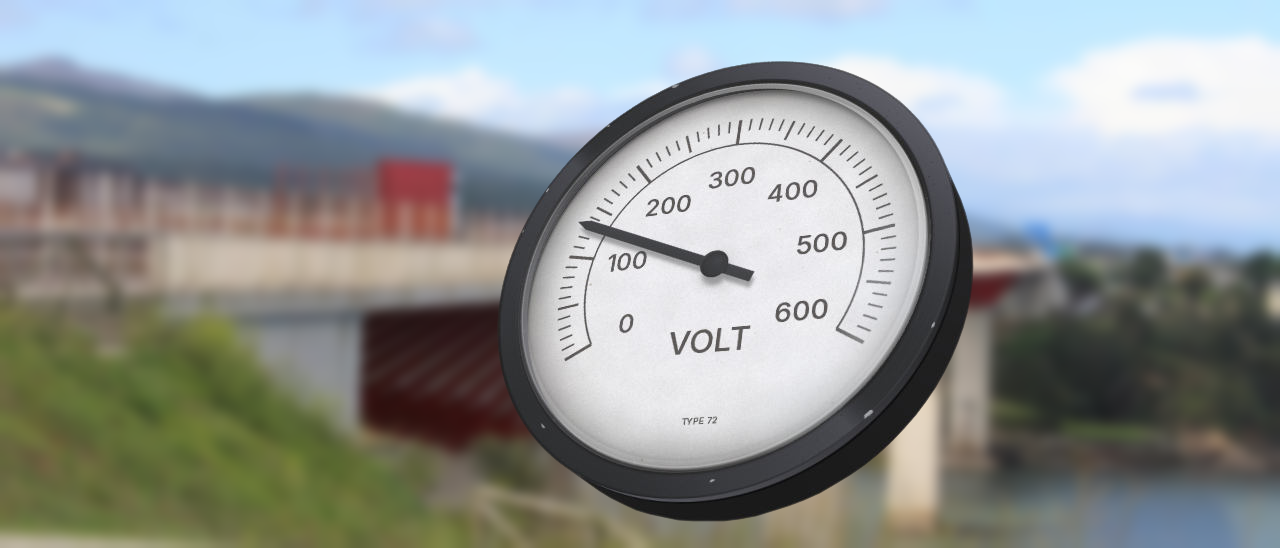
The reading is 130
